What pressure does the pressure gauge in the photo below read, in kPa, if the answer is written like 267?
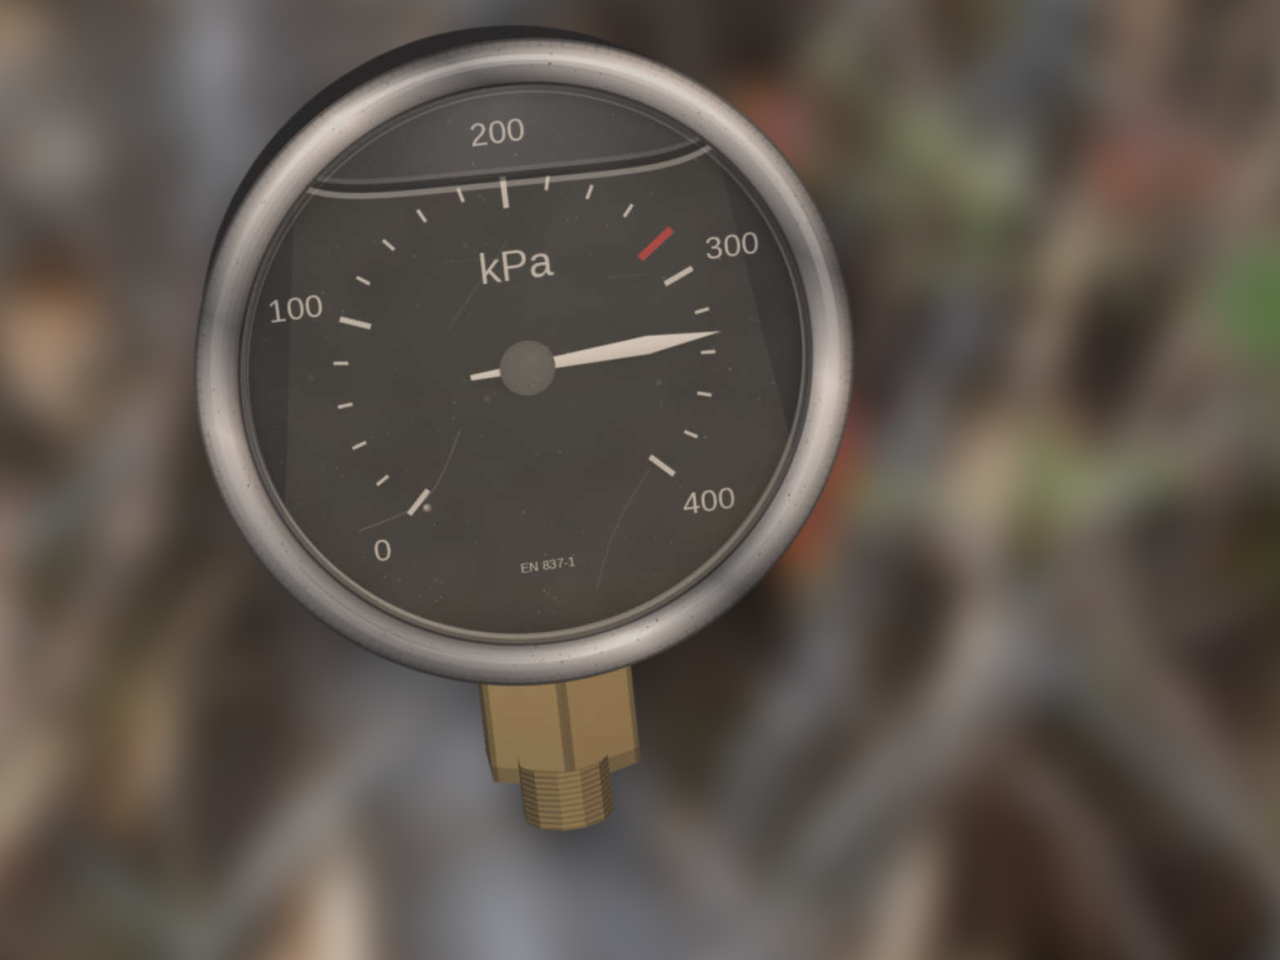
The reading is 330
